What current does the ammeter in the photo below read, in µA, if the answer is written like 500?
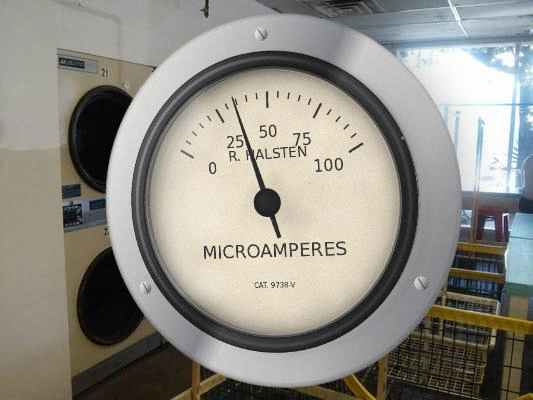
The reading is 35
